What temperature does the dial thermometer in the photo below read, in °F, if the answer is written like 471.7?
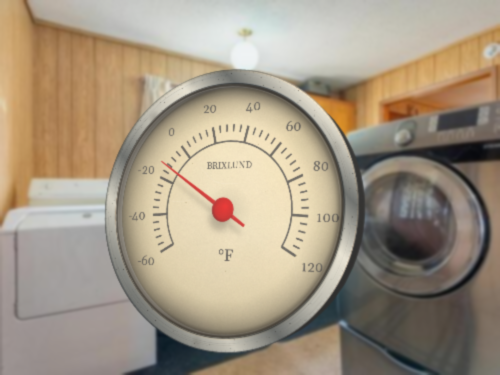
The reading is -12
